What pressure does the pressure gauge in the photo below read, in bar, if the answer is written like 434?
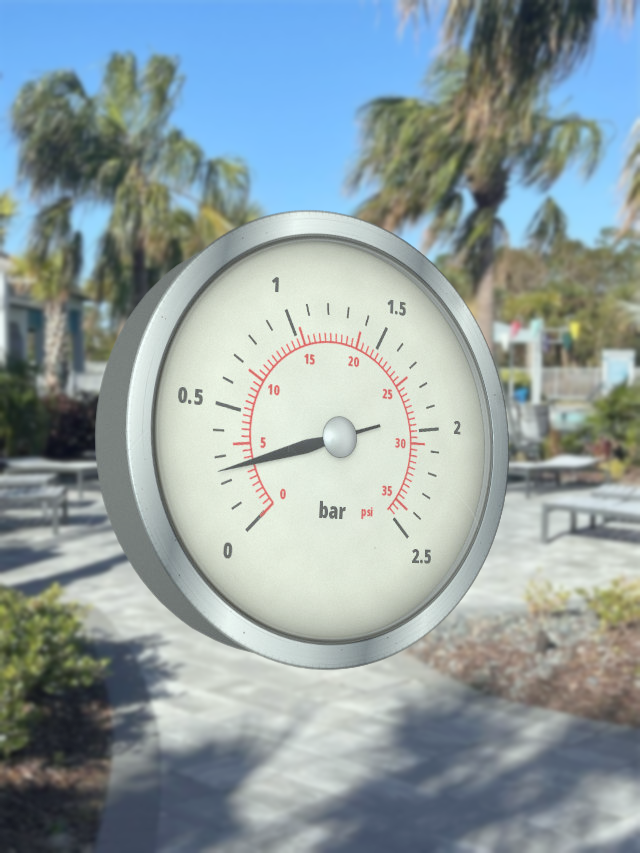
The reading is 0.25
